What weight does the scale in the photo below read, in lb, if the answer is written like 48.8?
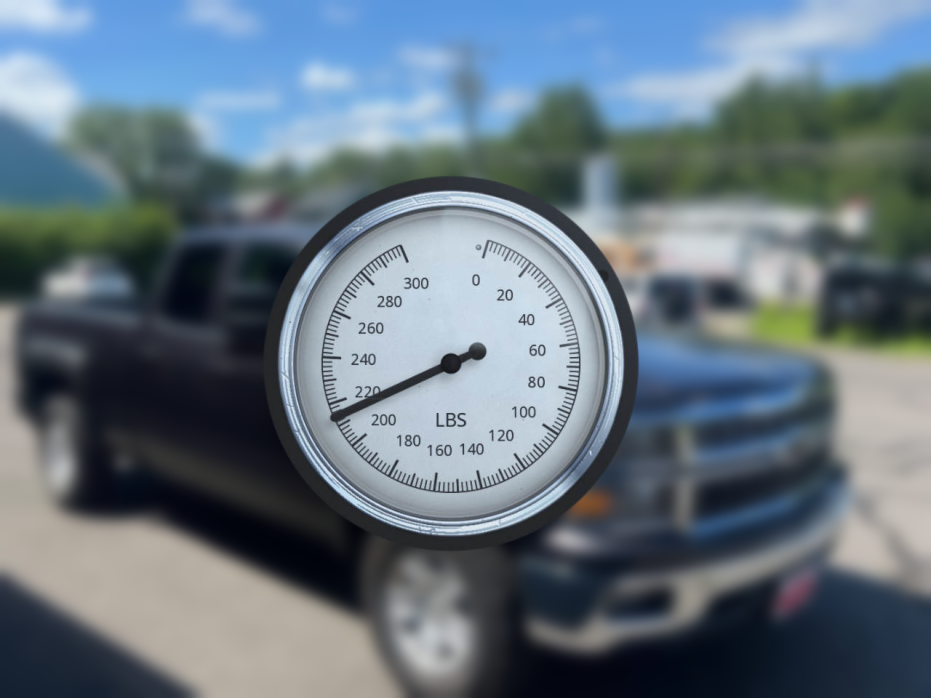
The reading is 214
